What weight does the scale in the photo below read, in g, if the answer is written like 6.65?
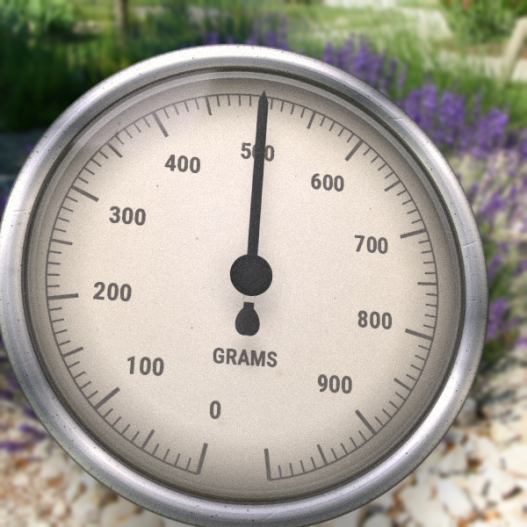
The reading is 500
